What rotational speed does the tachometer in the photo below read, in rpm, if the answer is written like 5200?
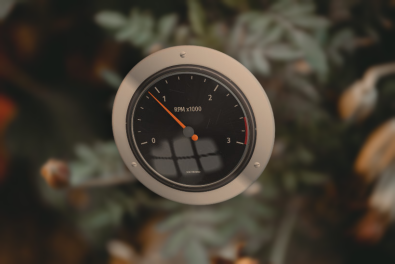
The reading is 900
